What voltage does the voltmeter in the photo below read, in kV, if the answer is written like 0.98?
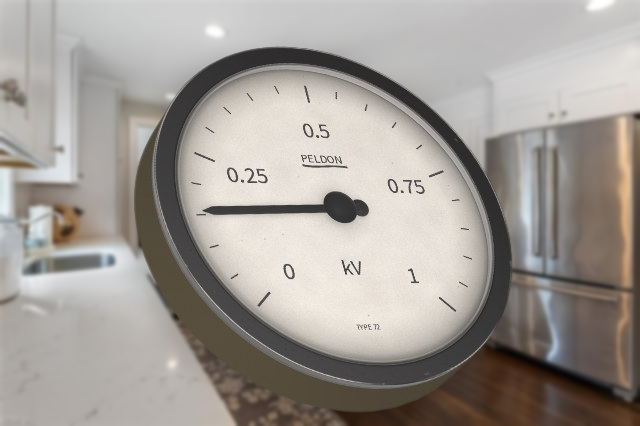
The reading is 0.15
